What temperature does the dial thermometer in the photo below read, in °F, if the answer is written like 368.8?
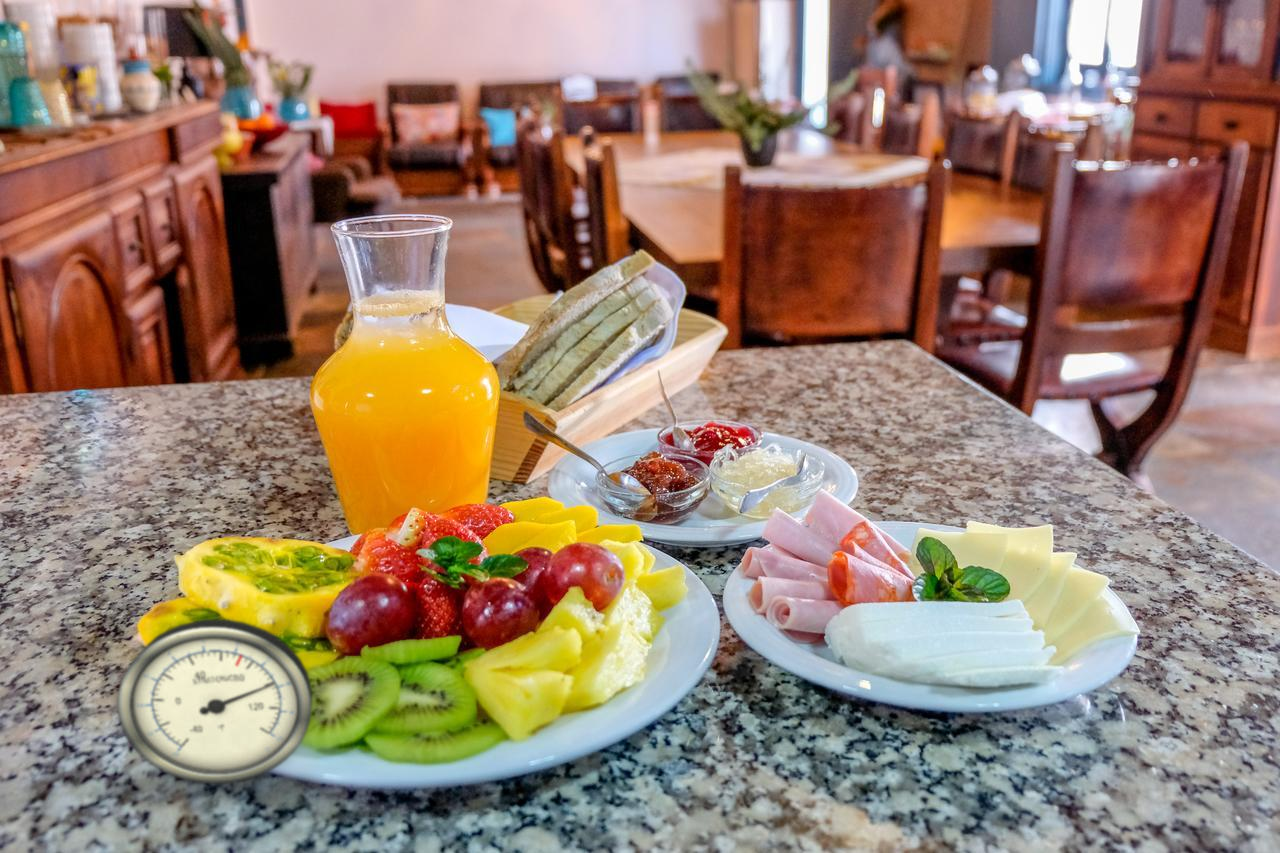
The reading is 100
